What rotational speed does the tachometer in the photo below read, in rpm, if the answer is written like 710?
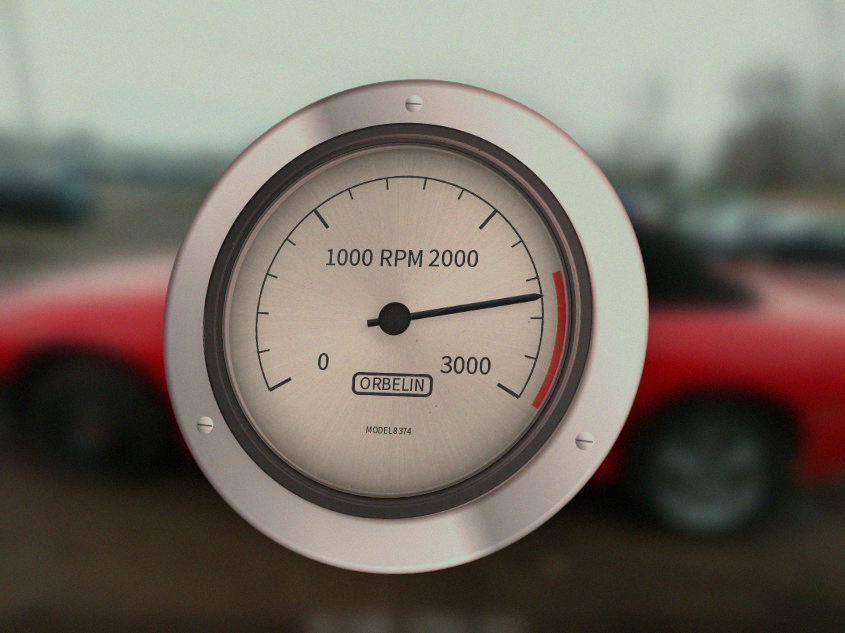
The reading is 2500
